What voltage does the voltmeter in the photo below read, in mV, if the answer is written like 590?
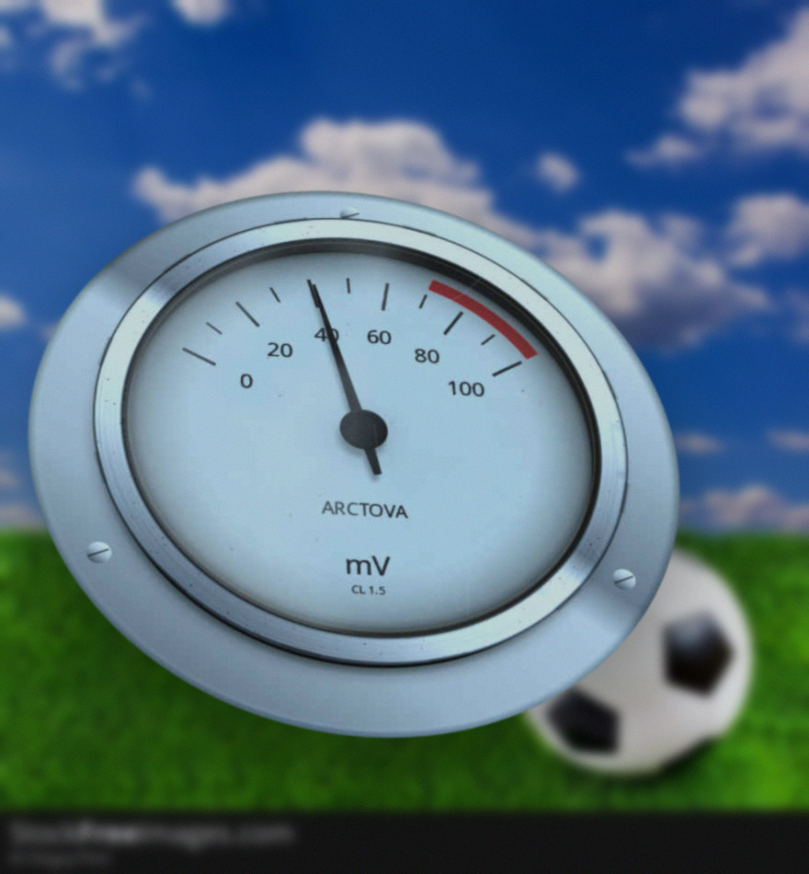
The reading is 40
